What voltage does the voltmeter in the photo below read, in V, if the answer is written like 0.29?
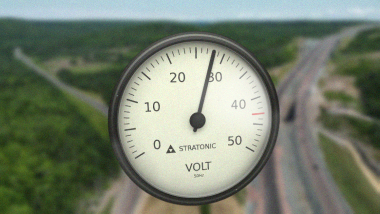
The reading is 28
